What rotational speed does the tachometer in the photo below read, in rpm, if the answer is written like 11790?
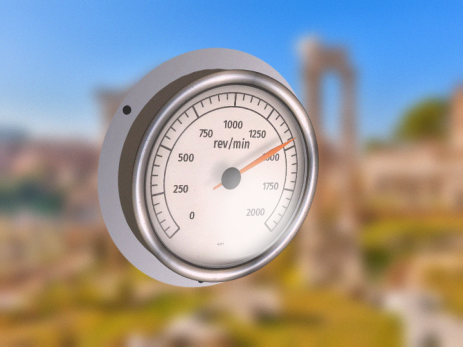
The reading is 1450
